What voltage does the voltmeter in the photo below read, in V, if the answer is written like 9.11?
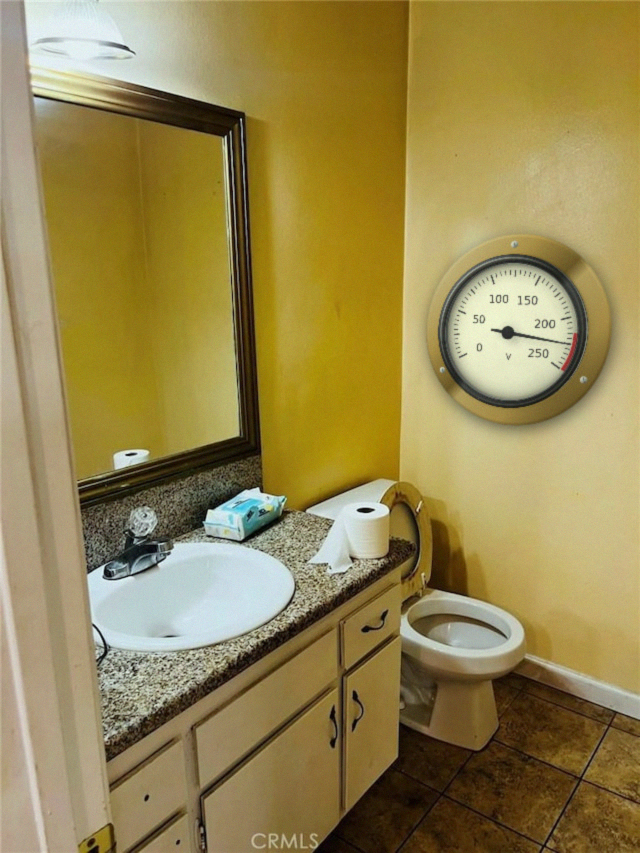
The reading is 225
